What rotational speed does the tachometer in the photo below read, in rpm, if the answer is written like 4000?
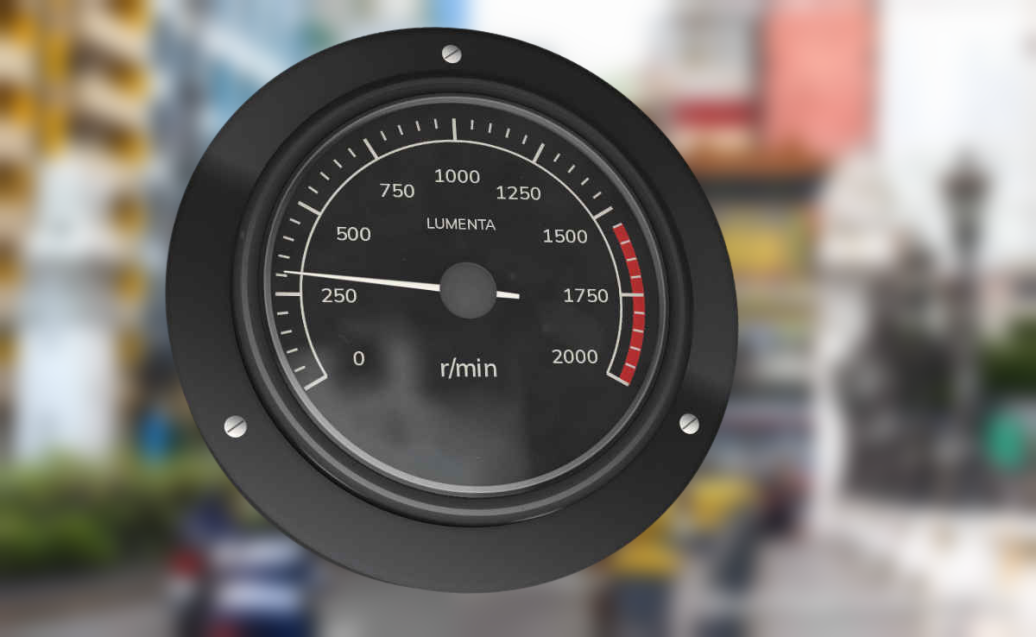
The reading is 300
